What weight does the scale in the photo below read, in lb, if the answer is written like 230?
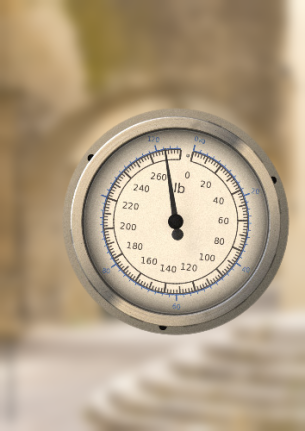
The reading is 270
